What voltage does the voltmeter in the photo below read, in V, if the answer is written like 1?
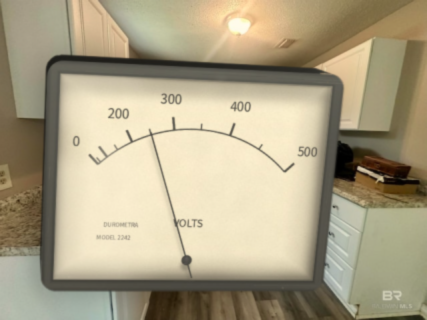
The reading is 250
